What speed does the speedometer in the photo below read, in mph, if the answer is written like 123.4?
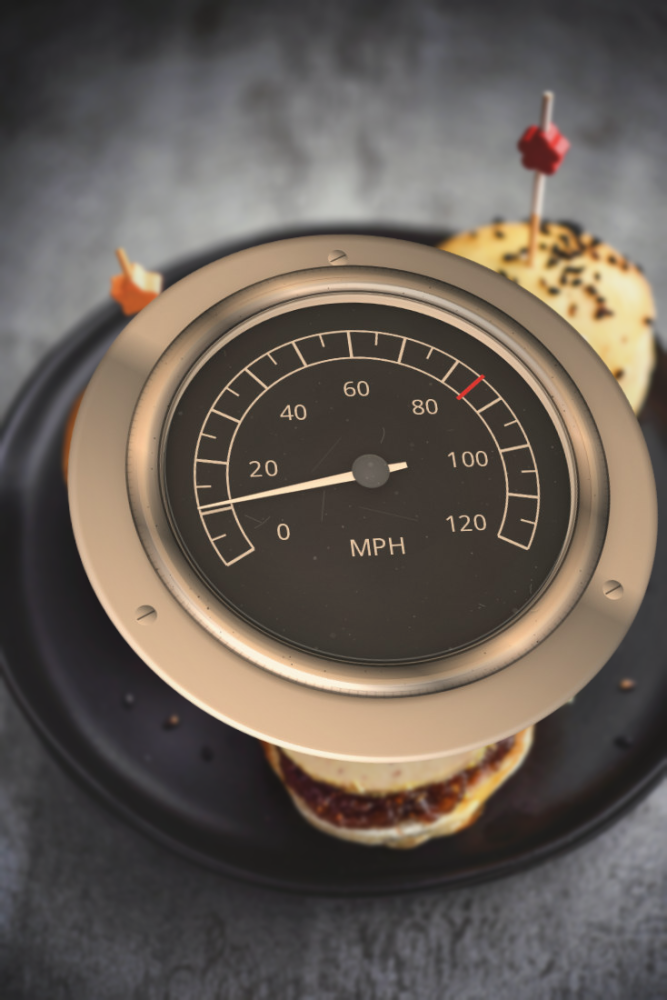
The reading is 10
